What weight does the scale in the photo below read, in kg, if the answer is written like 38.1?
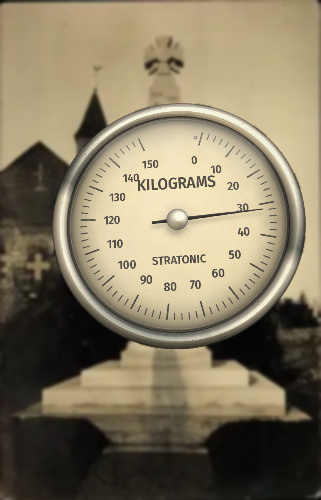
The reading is 32
